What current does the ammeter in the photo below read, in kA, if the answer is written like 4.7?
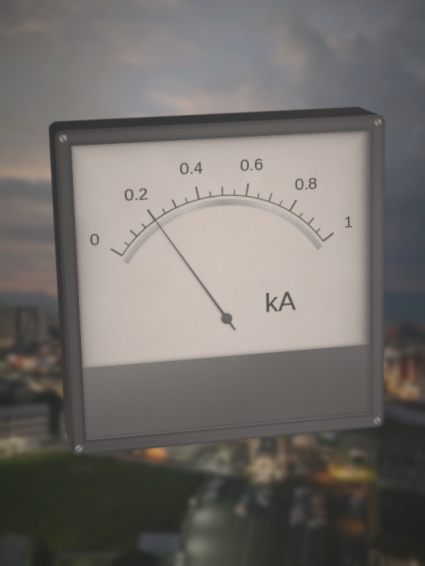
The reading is 0.2
